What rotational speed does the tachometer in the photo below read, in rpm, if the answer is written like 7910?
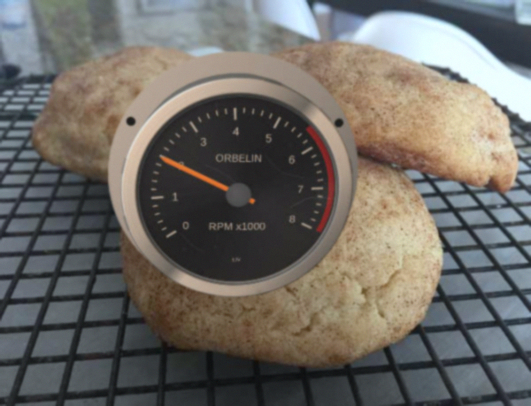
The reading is 2000
